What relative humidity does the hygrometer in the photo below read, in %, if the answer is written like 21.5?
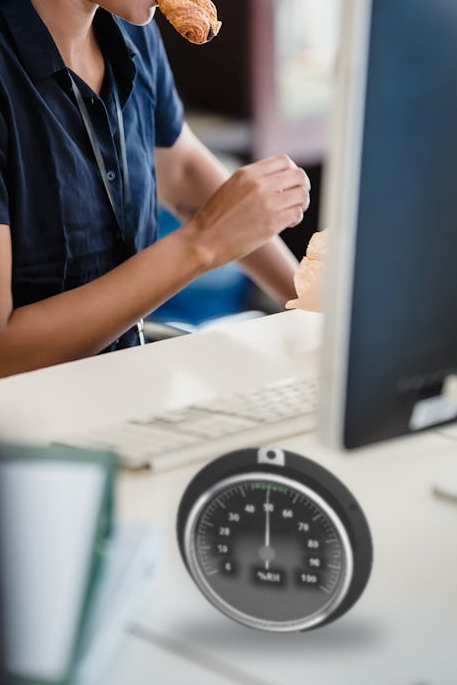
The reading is 50
